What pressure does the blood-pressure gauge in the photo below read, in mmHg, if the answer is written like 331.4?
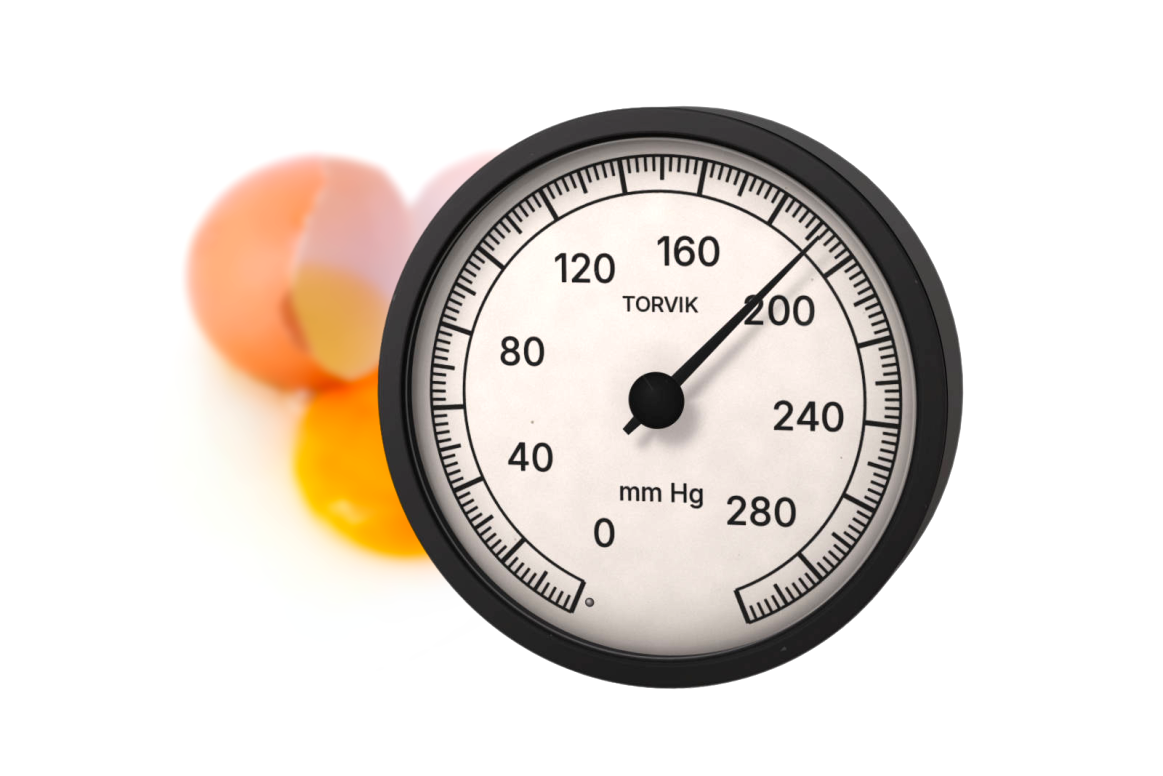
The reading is 192
